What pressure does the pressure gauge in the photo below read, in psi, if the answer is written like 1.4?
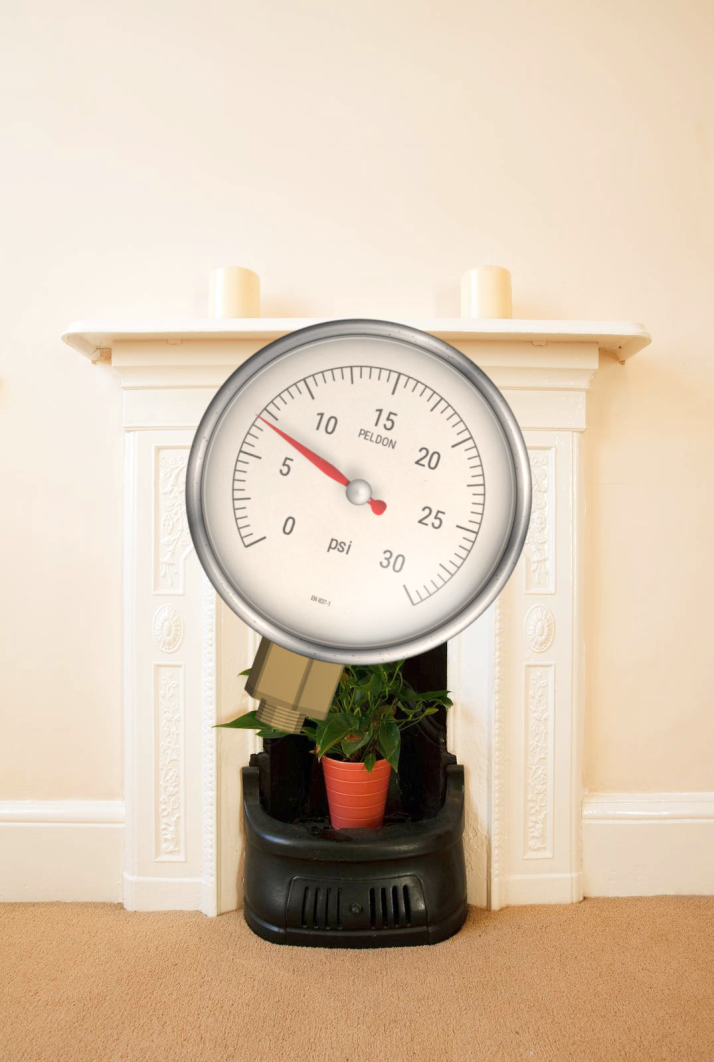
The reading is 7
